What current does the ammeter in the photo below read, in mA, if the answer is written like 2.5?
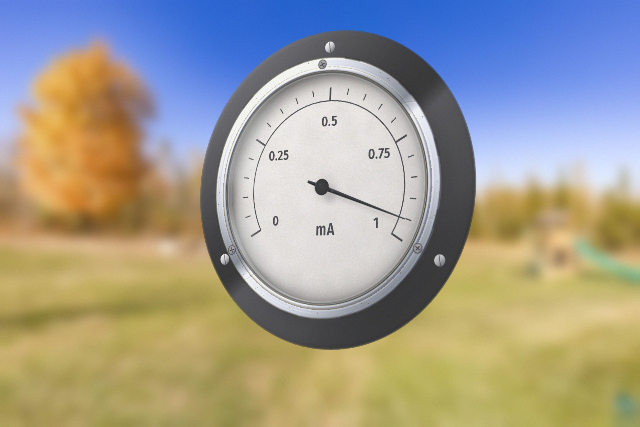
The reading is 0.95
